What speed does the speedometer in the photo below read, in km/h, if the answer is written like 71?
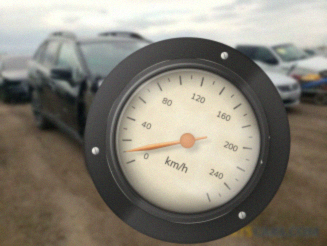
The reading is 10
